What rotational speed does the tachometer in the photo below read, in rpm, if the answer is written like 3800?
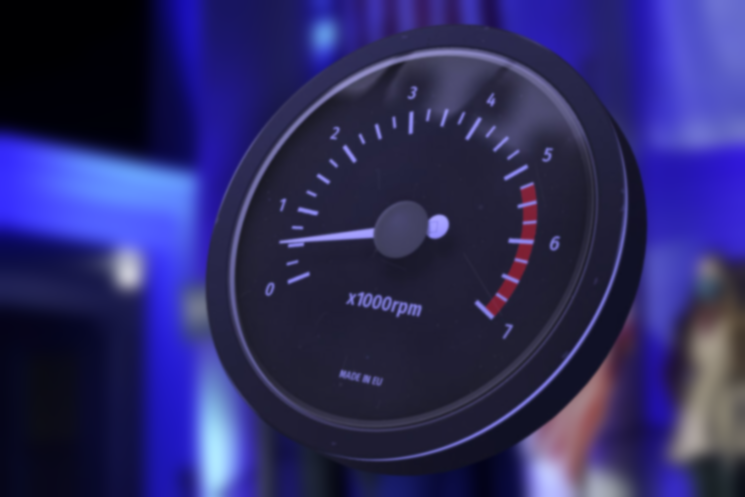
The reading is 500
